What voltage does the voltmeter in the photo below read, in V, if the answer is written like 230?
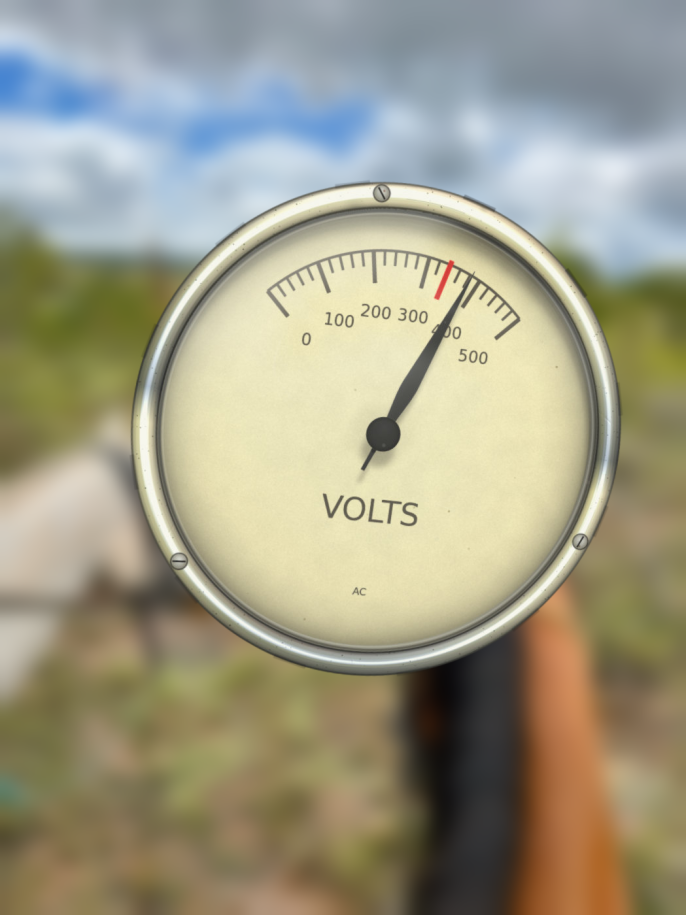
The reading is 380
